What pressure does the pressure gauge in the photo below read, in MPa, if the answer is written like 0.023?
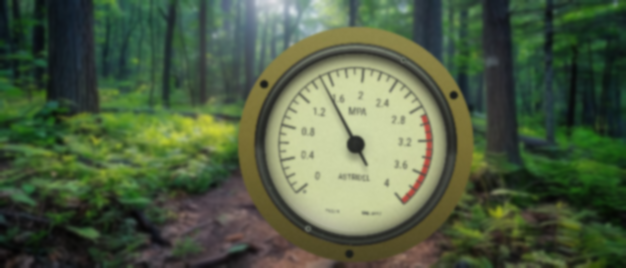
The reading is 1.5
